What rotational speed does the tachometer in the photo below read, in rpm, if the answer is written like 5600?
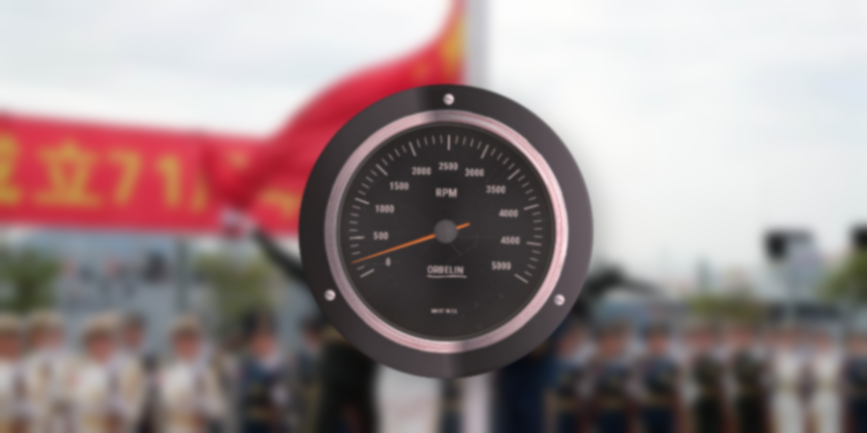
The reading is 200
